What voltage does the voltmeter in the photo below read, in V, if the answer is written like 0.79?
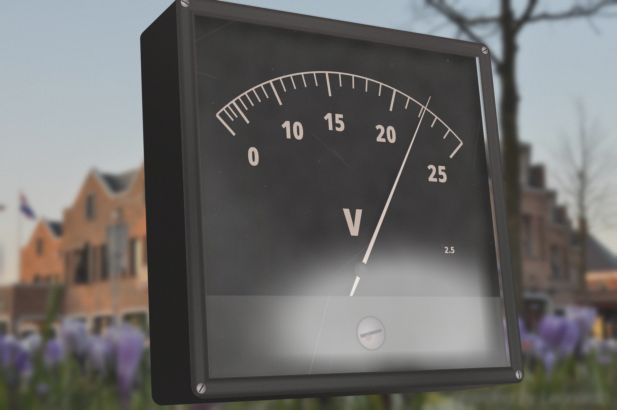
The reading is 22
